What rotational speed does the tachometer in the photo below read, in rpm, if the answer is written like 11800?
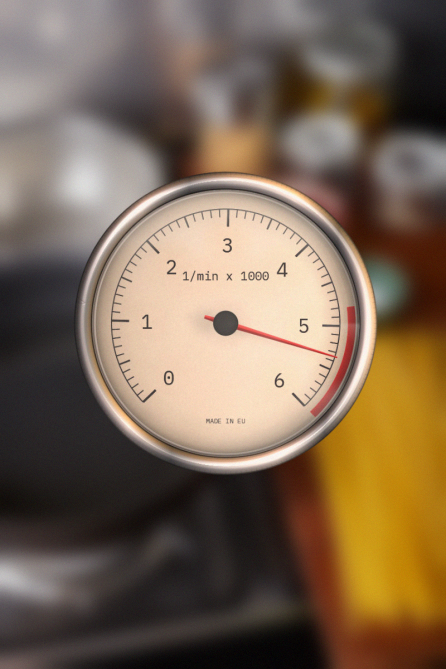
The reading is 5350
